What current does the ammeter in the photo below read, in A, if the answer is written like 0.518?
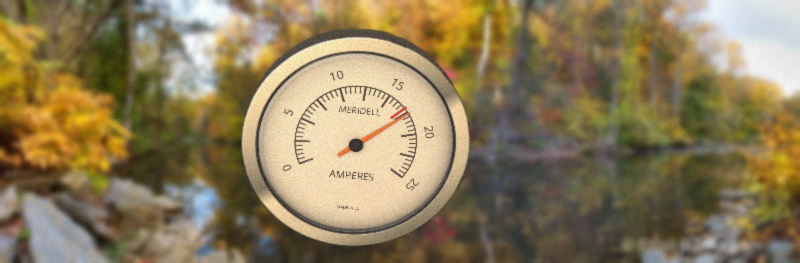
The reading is 17.5
